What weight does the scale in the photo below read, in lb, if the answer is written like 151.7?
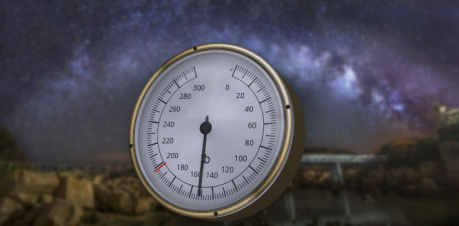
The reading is 150
